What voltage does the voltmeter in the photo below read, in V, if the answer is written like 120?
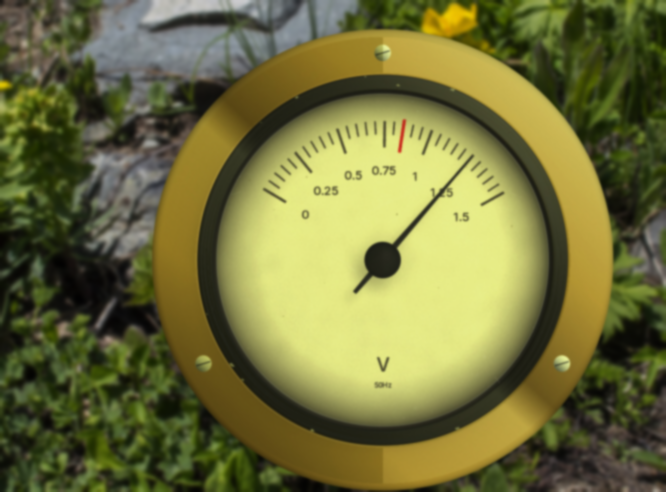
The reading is 1.25
